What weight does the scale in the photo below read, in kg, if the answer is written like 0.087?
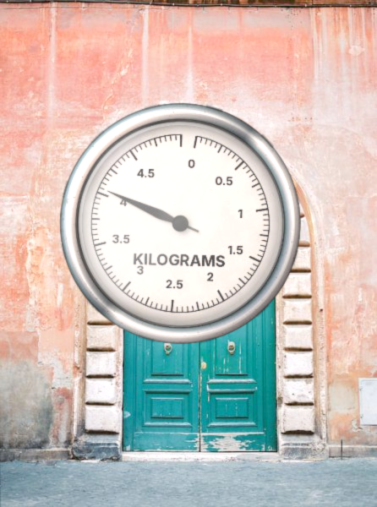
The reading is 4.05
